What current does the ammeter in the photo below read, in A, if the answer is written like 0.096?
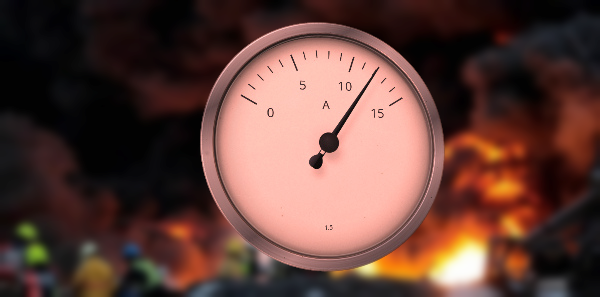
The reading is 12
